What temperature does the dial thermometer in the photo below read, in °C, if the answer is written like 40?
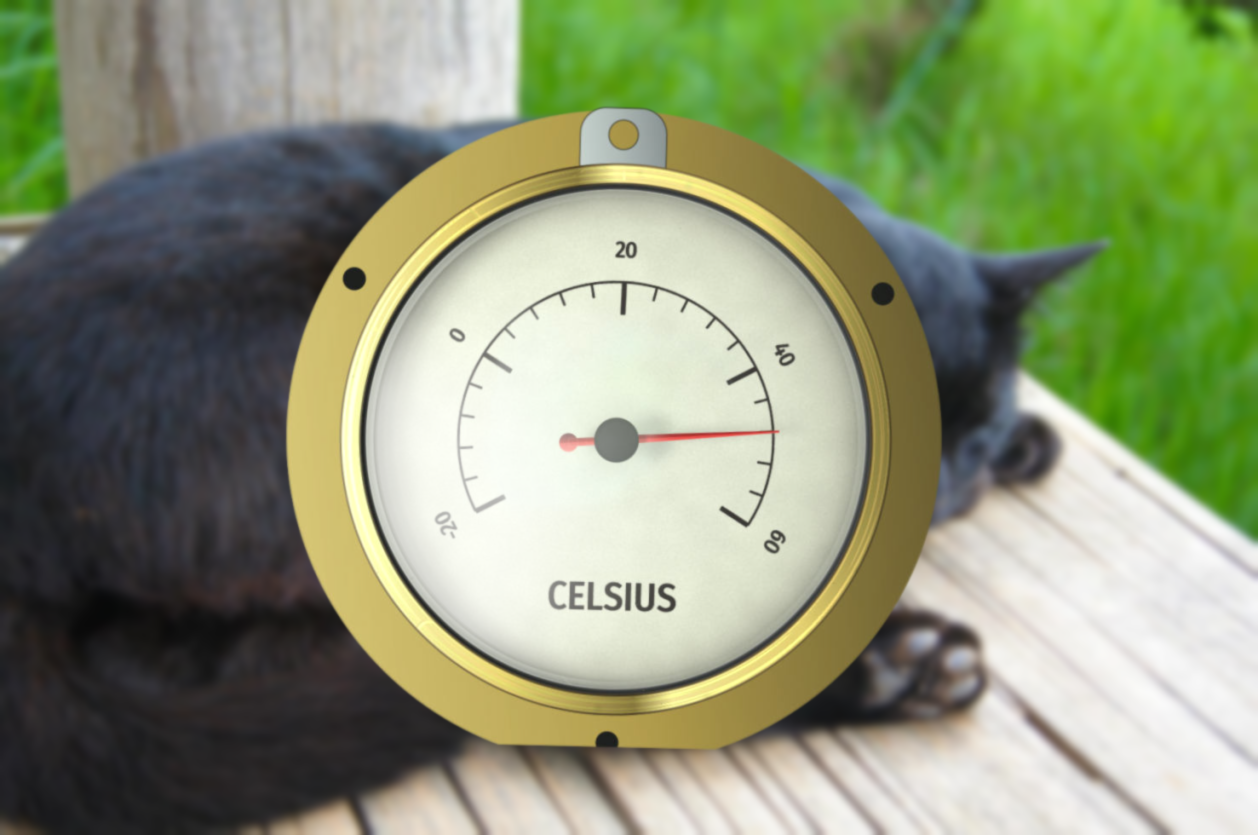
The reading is 48
